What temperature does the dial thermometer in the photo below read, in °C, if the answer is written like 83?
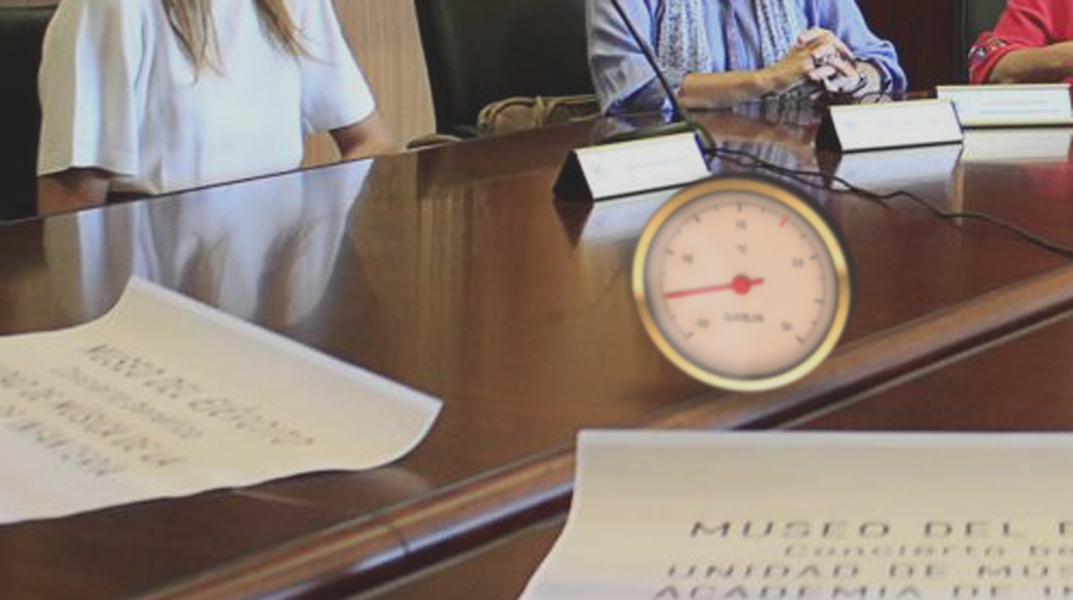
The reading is -20
